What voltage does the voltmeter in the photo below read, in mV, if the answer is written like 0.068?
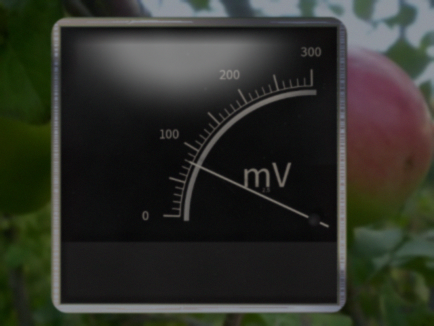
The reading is 80
